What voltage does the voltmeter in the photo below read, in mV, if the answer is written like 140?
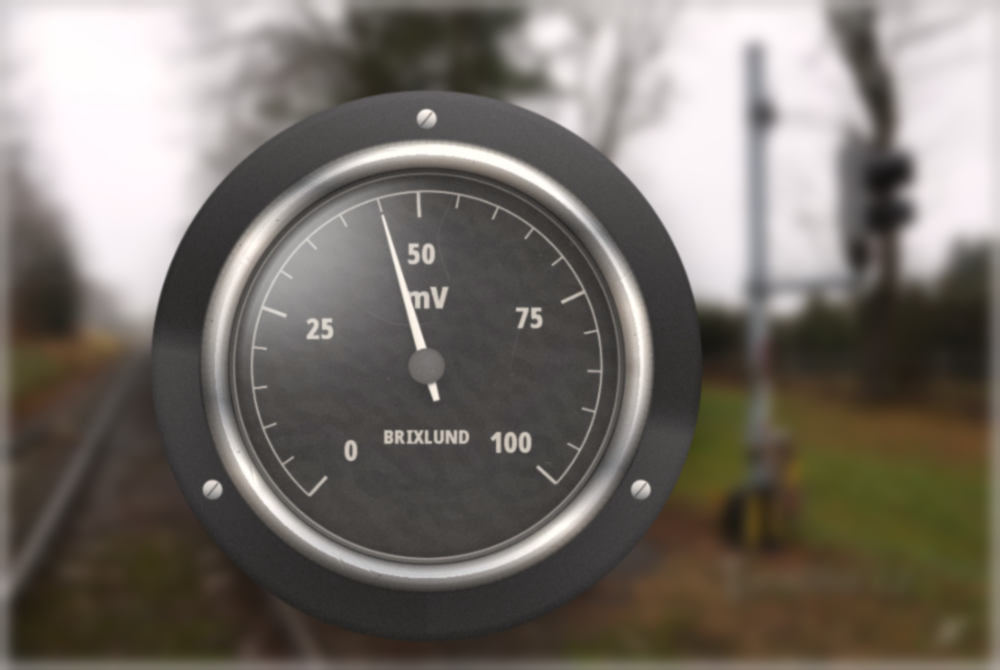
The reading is 45
